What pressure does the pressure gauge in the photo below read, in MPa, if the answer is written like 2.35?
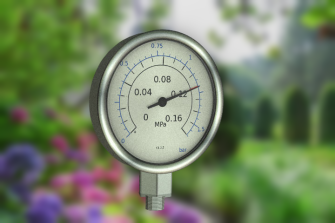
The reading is 0.12
